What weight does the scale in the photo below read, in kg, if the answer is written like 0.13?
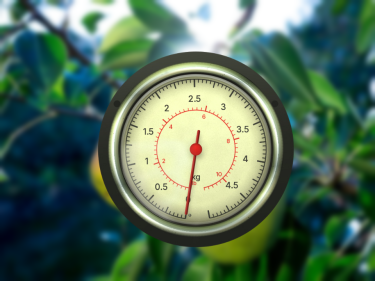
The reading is 0
